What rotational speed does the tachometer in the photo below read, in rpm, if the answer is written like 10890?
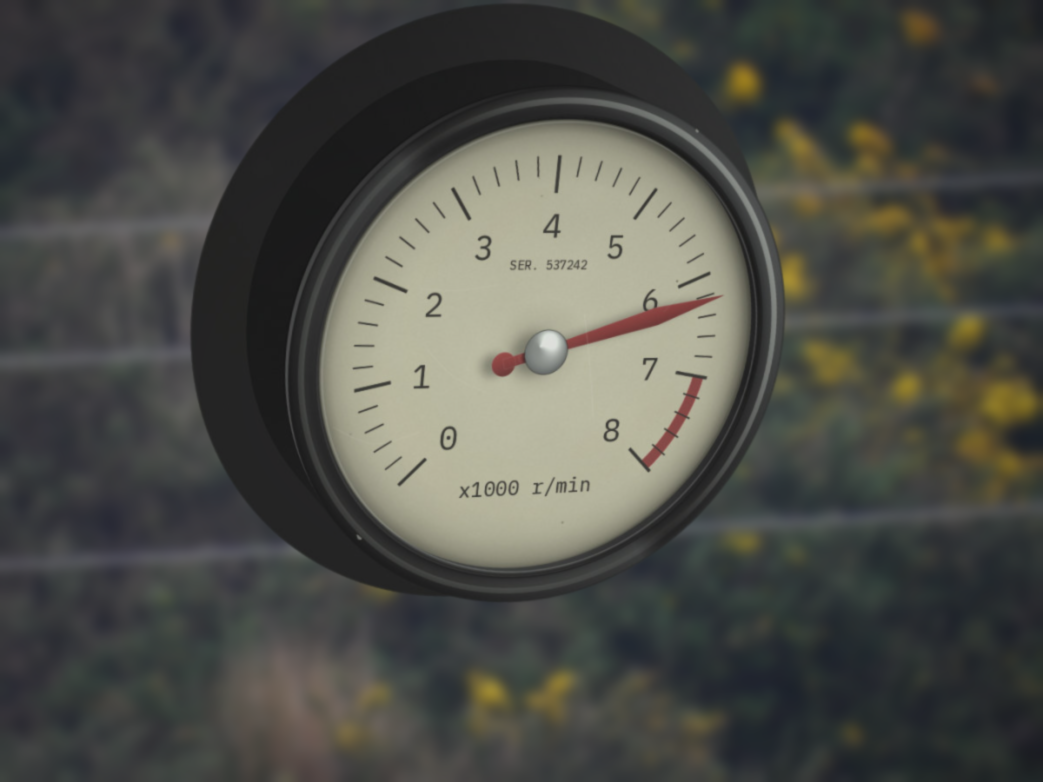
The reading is 6200
